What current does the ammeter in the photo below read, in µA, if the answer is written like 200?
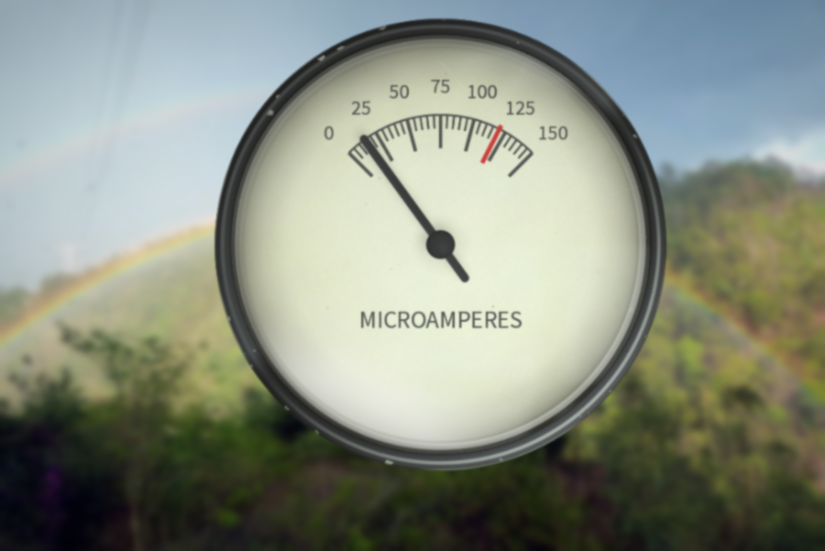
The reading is 15
